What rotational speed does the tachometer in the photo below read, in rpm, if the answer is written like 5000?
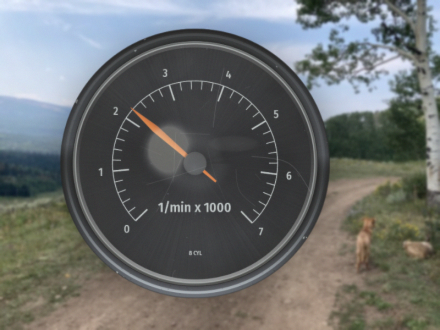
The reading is 2200
